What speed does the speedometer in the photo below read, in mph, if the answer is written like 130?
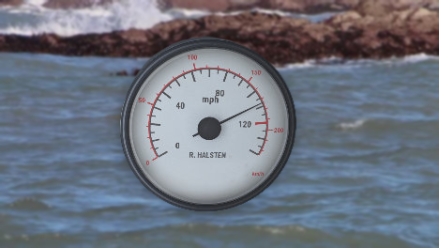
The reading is 107.5
